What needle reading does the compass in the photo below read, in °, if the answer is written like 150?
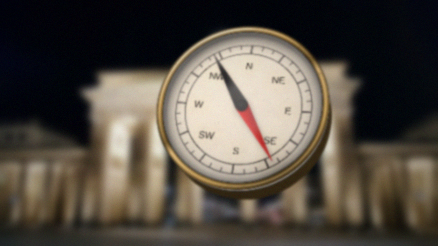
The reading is 145
